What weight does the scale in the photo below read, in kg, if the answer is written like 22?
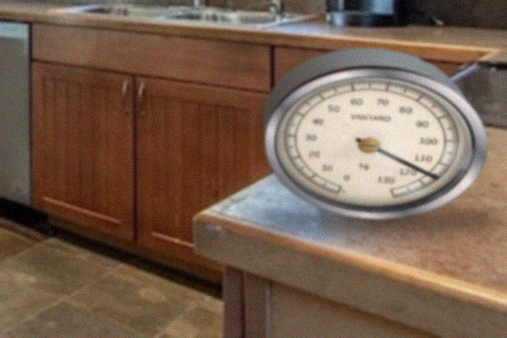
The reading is 115
